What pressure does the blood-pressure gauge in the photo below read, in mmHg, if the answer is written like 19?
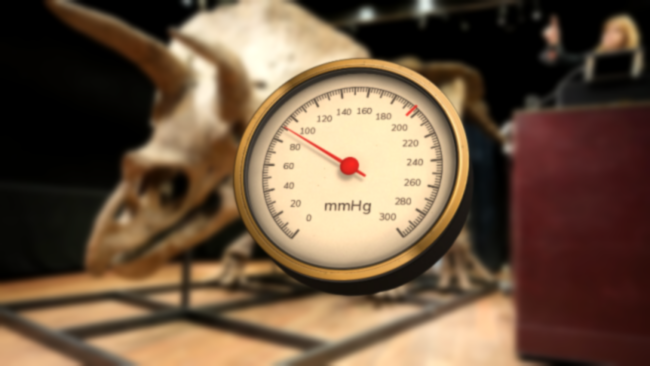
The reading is 90
